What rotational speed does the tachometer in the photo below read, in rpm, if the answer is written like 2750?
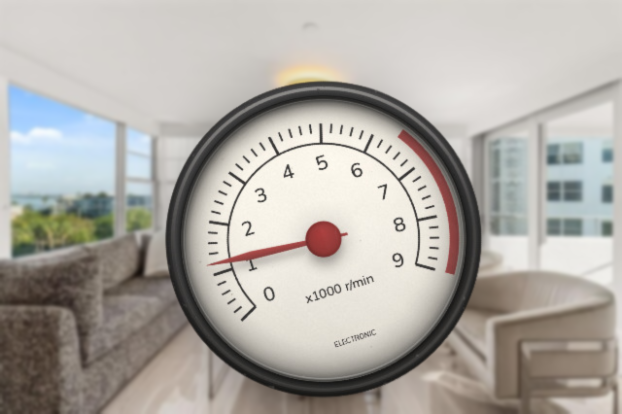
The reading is 1200
